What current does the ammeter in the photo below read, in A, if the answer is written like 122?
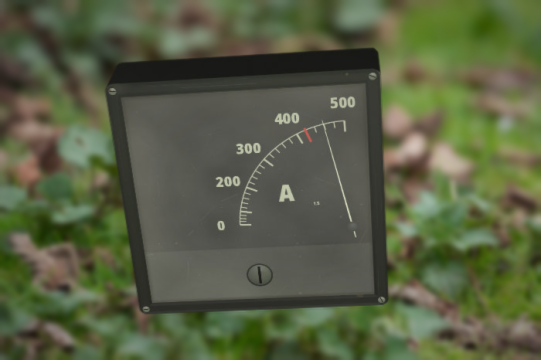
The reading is 460
